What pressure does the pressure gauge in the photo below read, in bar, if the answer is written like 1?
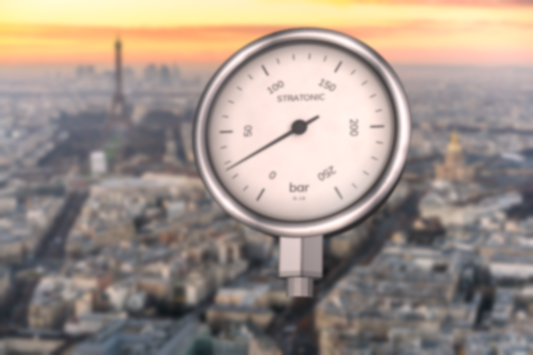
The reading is 25
